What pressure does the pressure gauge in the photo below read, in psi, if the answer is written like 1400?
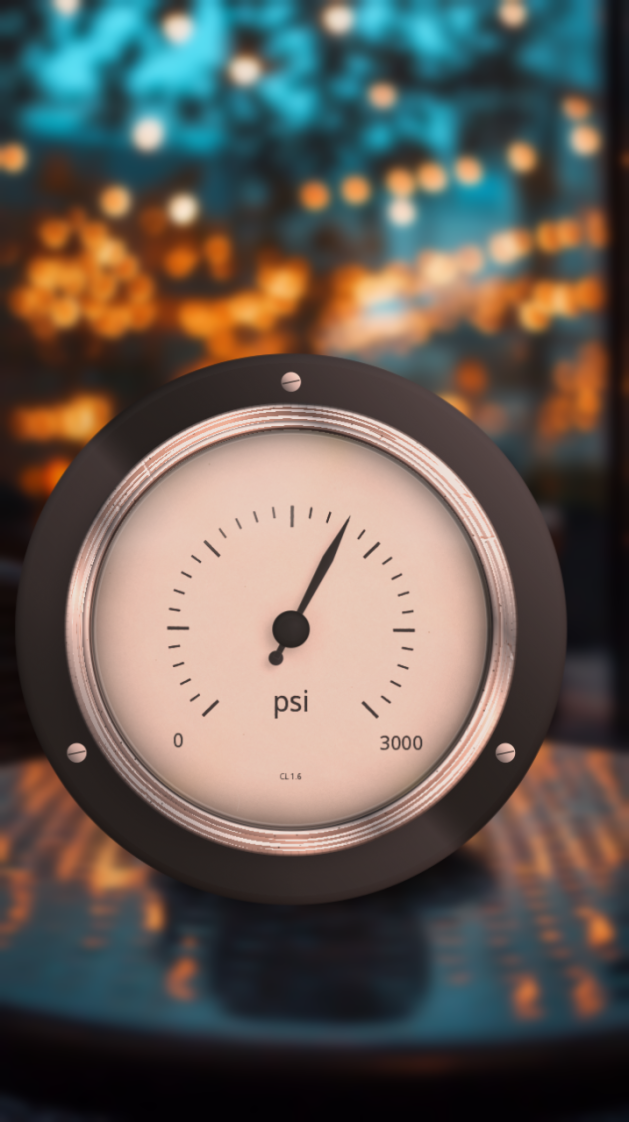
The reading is 1800
